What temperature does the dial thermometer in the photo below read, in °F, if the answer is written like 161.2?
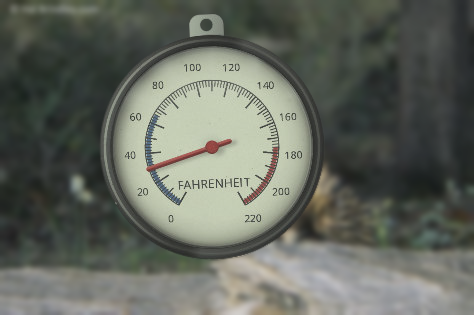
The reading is 30
